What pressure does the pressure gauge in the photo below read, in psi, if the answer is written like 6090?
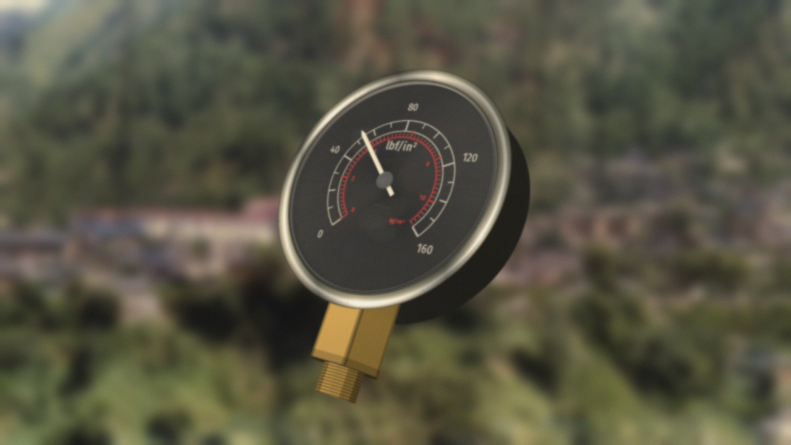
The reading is 55
